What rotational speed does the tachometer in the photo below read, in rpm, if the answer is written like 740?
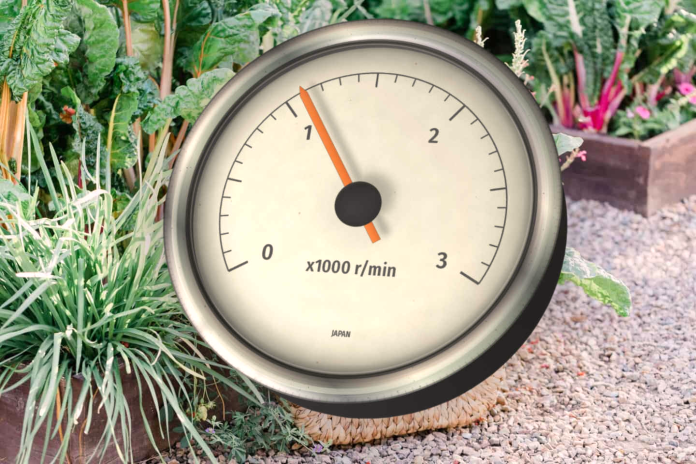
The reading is 1100
